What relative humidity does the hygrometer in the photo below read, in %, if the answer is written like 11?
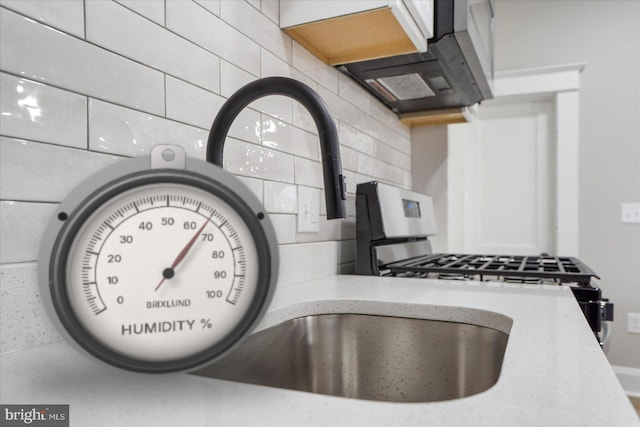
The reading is 65
